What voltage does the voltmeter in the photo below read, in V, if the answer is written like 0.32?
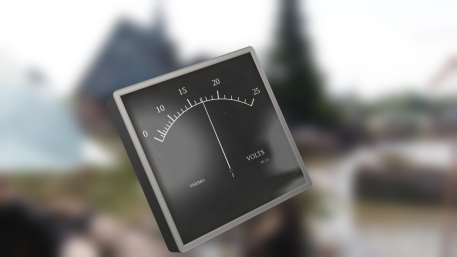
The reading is 17
